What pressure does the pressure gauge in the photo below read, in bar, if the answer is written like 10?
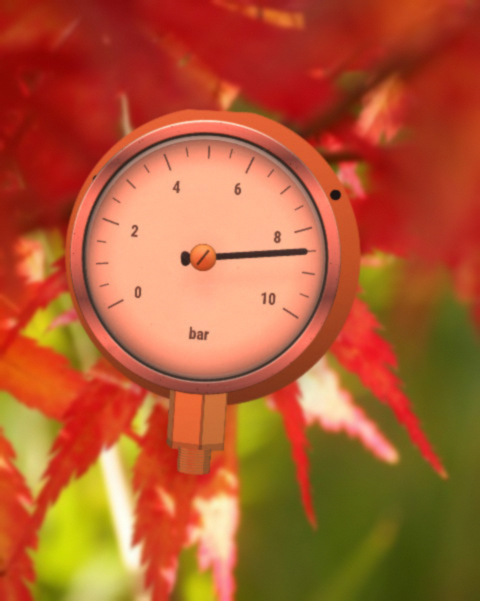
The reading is 8.5
